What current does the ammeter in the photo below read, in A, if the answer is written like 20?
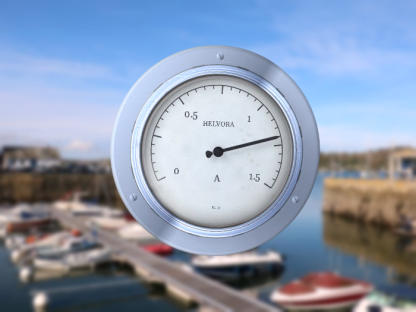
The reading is 1.2
